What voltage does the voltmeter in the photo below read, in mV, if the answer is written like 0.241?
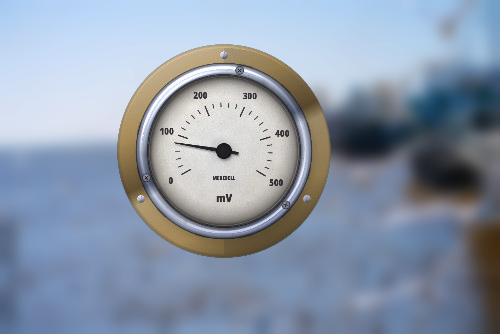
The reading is 80
